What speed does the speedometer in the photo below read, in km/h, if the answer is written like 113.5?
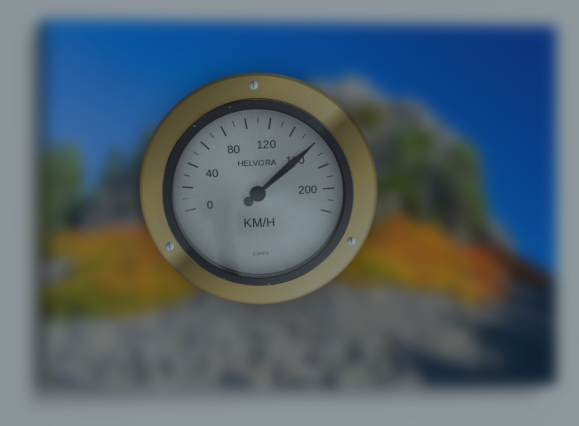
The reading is 160
